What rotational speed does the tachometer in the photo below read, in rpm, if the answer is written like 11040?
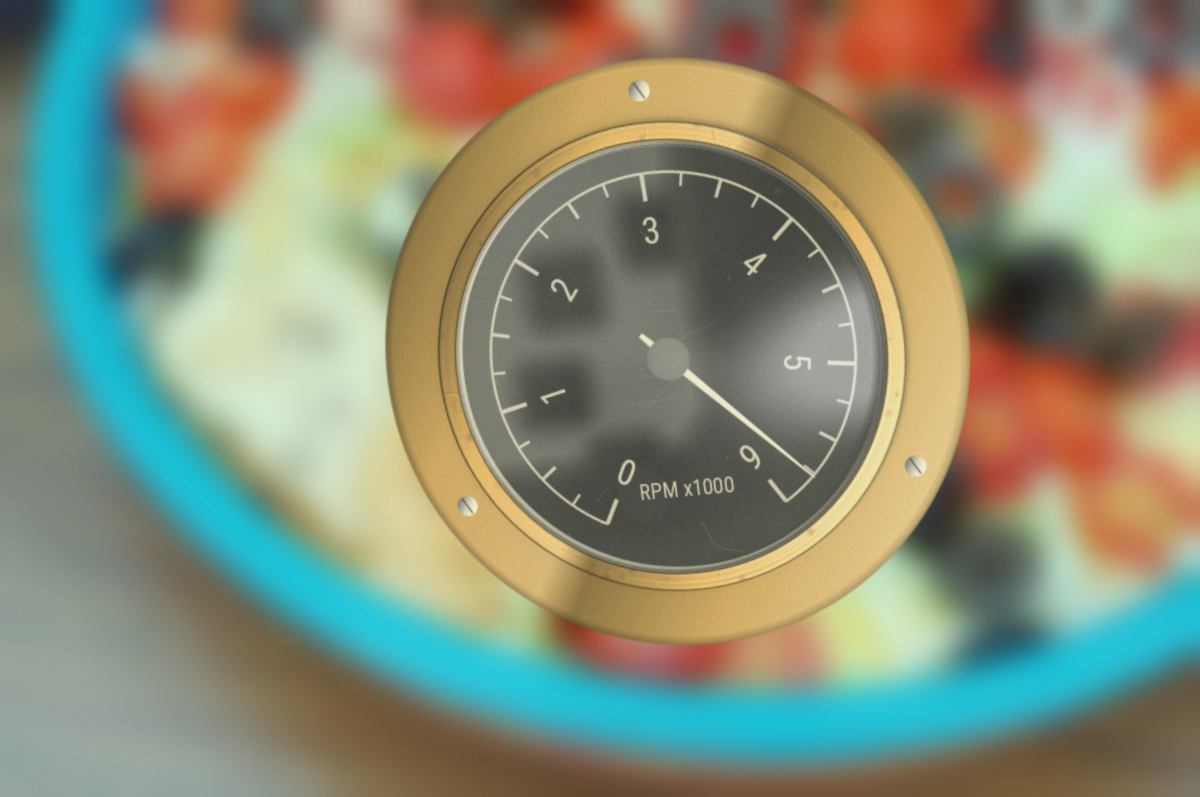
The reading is 5750
